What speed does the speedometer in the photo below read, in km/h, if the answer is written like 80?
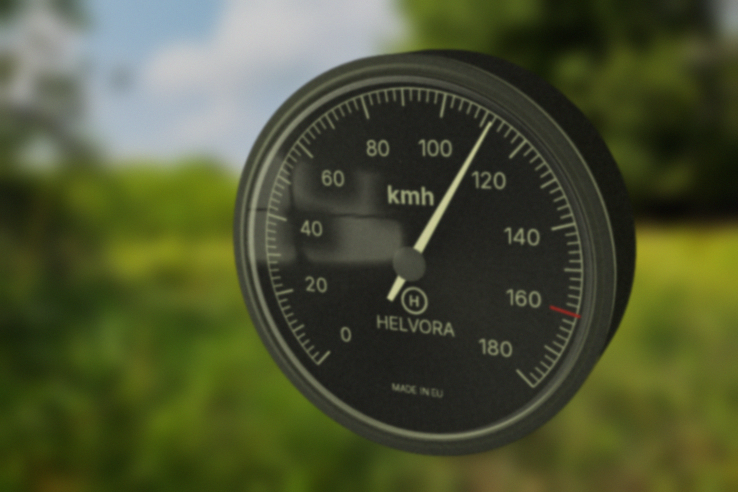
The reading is 112
